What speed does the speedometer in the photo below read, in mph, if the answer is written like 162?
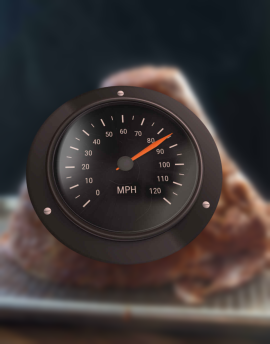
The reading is 85
